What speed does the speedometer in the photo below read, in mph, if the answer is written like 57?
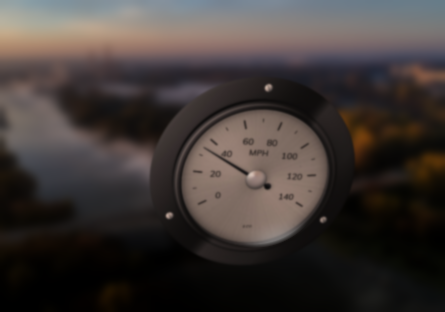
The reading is 35
